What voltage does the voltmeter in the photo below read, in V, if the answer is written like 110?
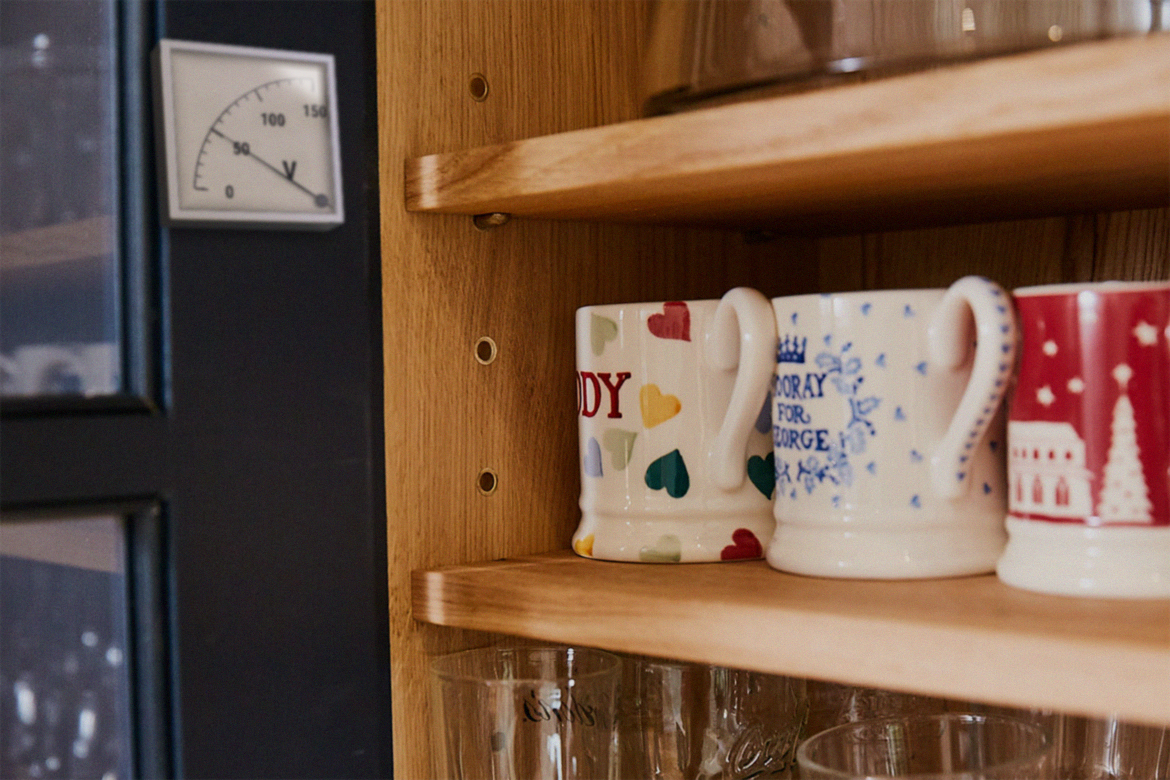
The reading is 50
